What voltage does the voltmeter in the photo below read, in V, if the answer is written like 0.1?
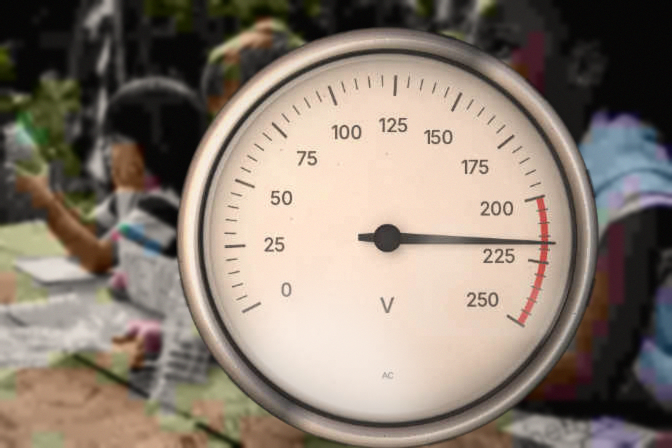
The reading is 217.5
